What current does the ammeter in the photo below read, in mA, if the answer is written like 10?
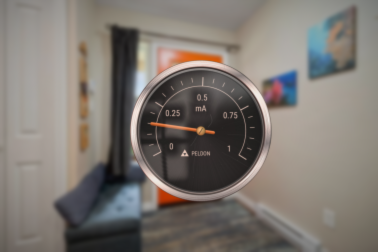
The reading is 0.15
